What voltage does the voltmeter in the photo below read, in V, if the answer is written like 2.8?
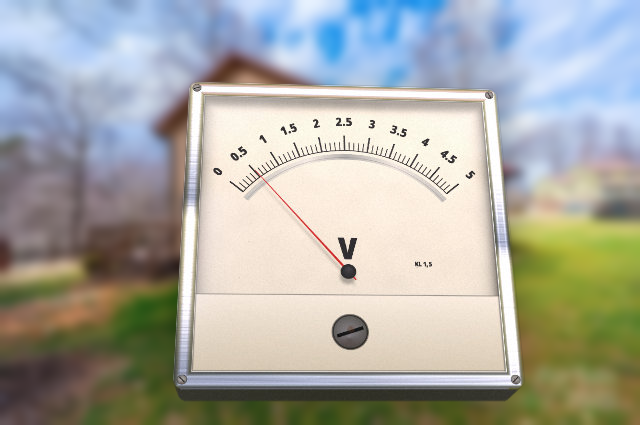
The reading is 0.5
